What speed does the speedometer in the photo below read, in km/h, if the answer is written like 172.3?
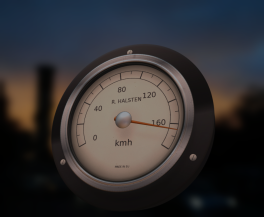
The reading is 165
